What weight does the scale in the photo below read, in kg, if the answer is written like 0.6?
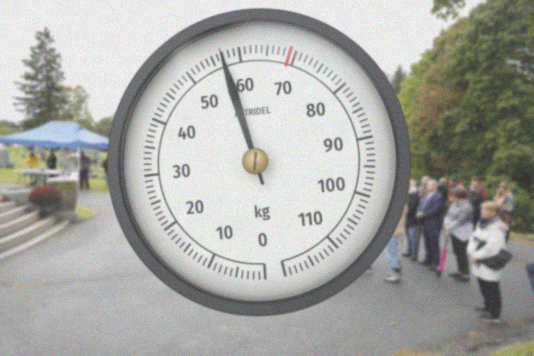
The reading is 57
